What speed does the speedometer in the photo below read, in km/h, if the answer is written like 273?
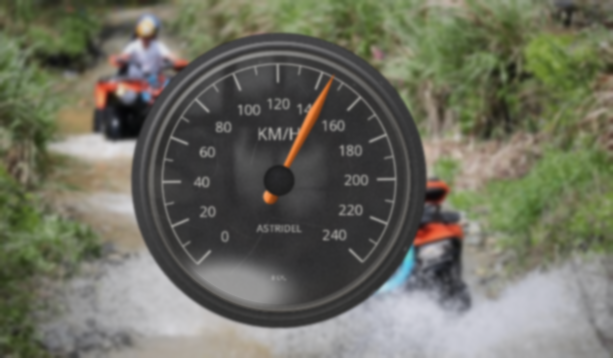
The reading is 145
